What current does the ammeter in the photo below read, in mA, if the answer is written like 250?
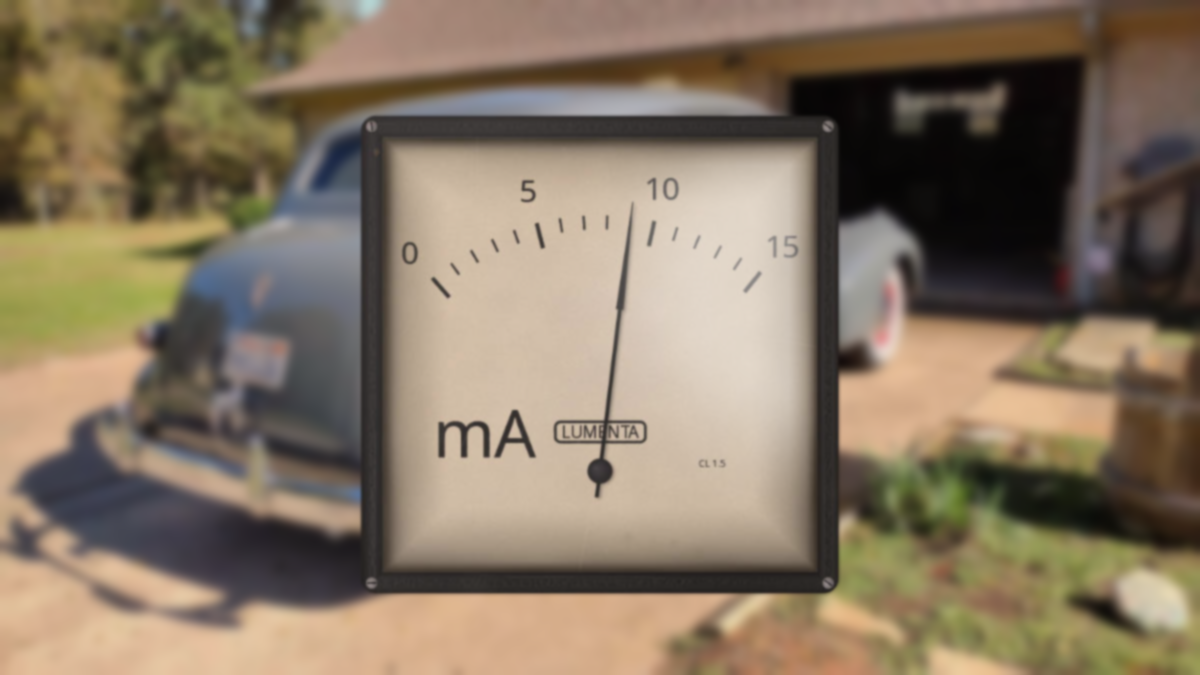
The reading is 9
